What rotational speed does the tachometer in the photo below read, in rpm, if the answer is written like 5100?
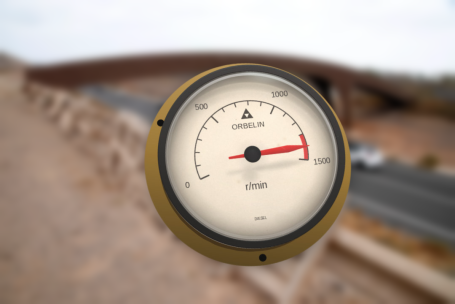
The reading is 1400
